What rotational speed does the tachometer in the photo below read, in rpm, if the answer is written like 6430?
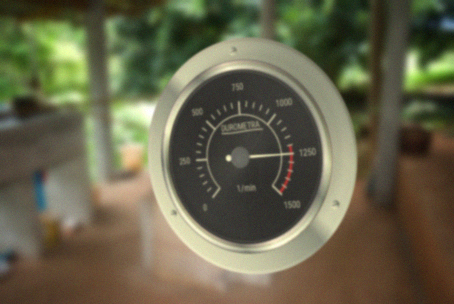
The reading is 1250
